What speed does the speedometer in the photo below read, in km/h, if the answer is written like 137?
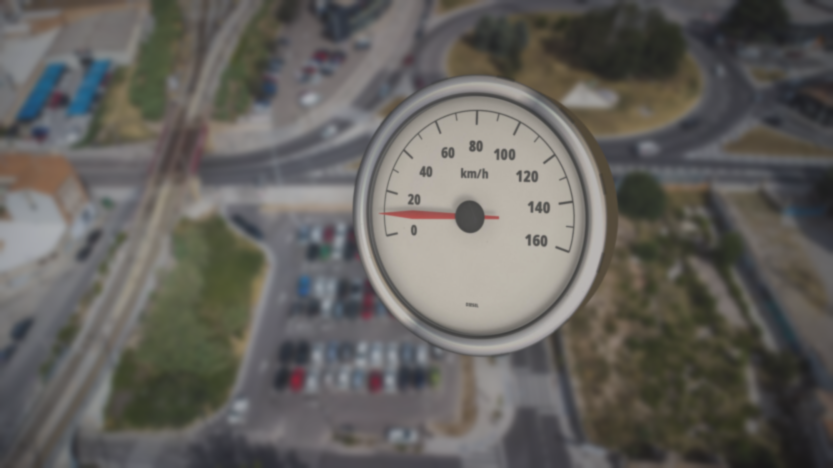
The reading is 10
